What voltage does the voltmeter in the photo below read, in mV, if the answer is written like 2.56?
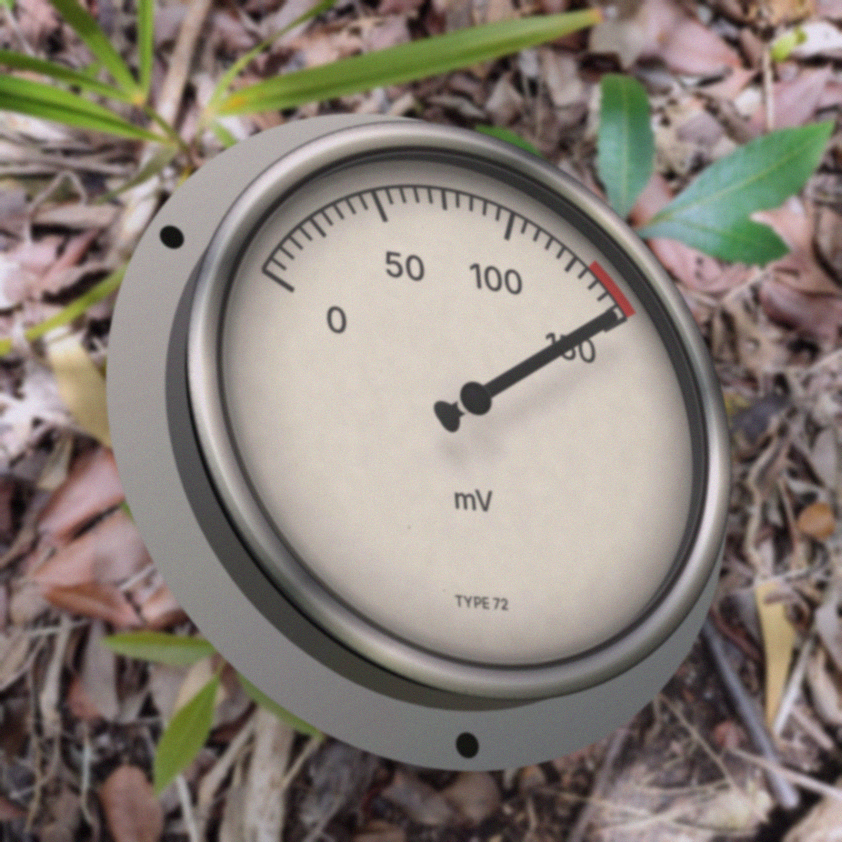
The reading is 147.5
